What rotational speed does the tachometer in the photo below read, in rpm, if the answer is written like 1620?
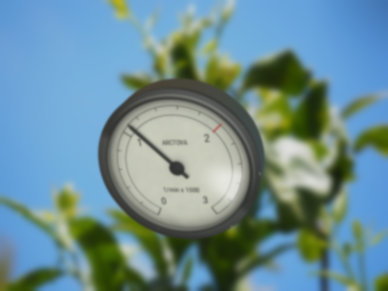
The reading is 1100
